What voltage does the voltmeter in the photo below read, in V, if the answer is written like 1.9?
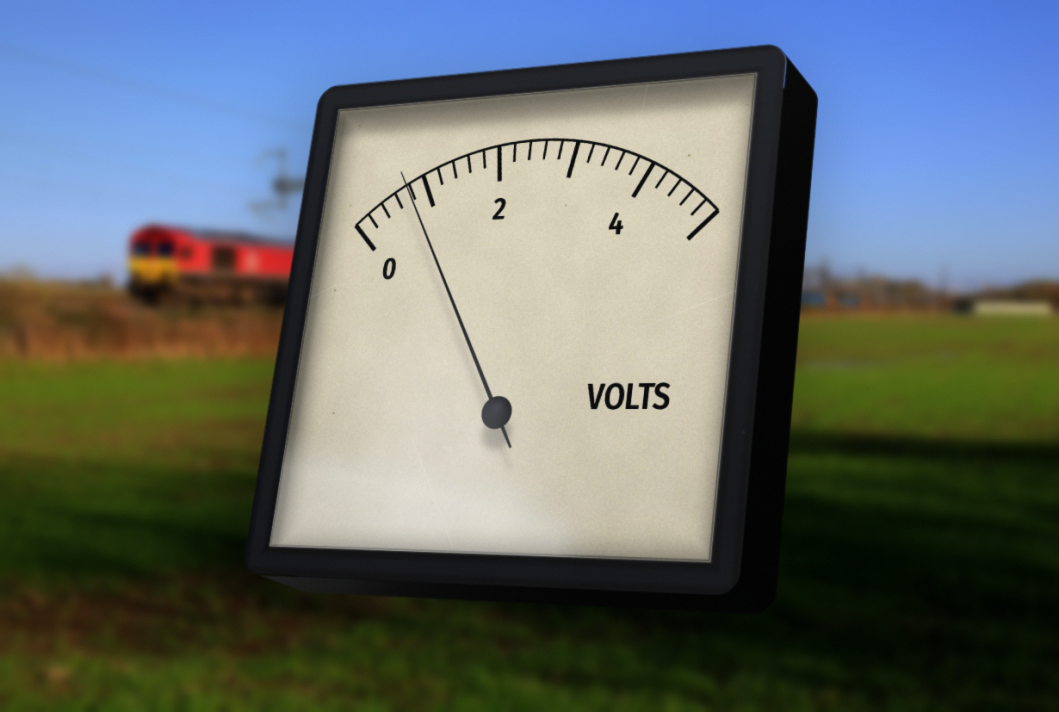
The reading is 0.8
